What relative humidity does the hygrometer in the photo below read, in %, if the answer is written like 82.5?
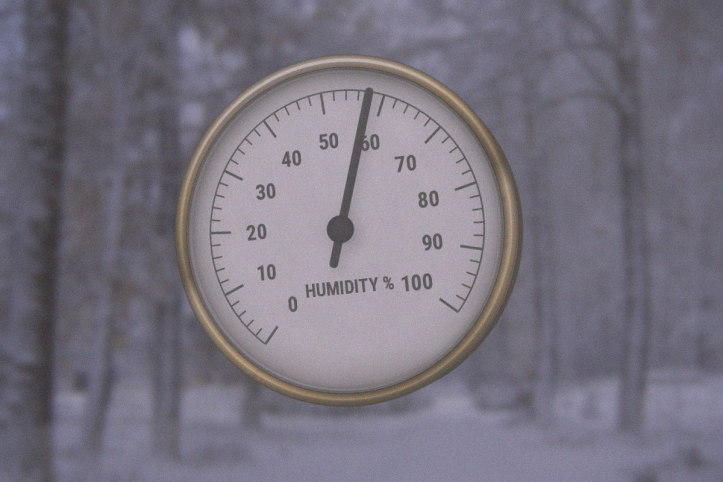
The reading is 58
